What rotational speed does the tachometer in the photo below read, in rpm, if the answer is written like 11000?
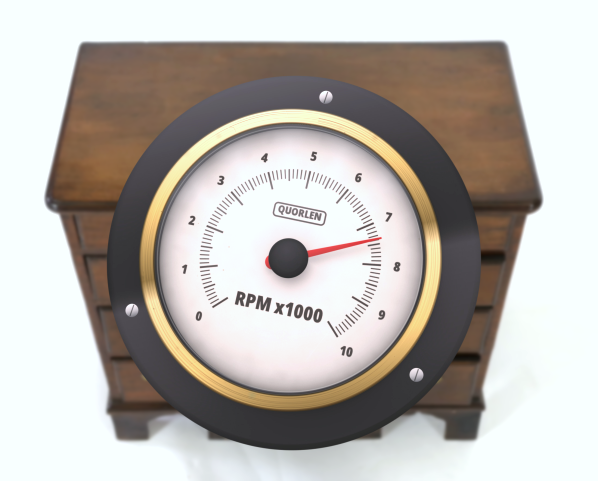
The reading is 7400
